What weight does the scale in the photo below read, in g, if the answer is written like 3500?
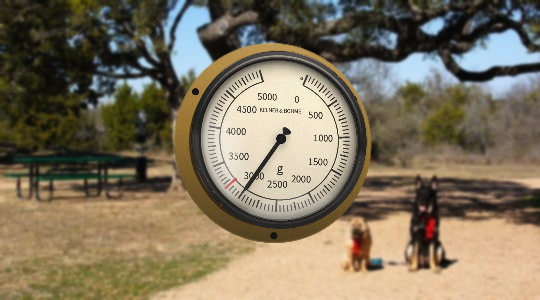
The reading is 3000
